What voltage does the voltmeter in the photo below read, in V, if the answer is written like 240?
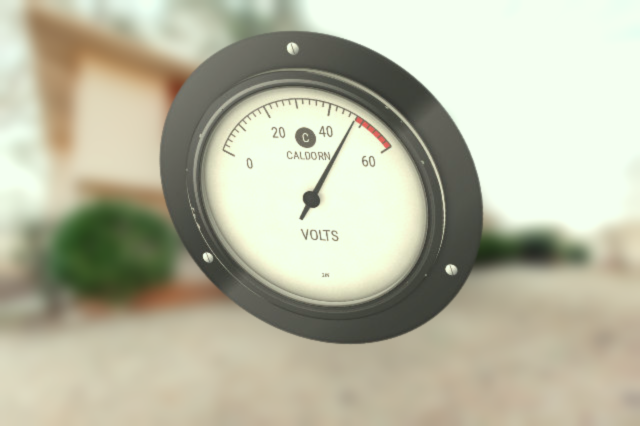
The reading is 48
